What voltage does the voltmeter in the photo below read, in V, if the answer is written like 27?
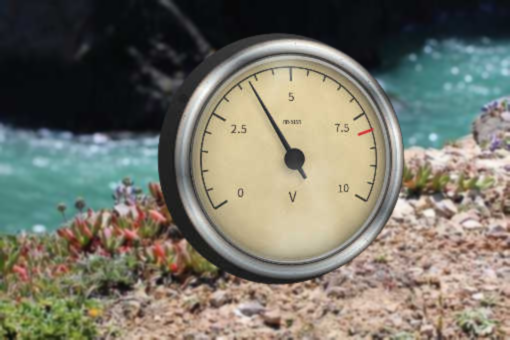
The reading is 3.75
